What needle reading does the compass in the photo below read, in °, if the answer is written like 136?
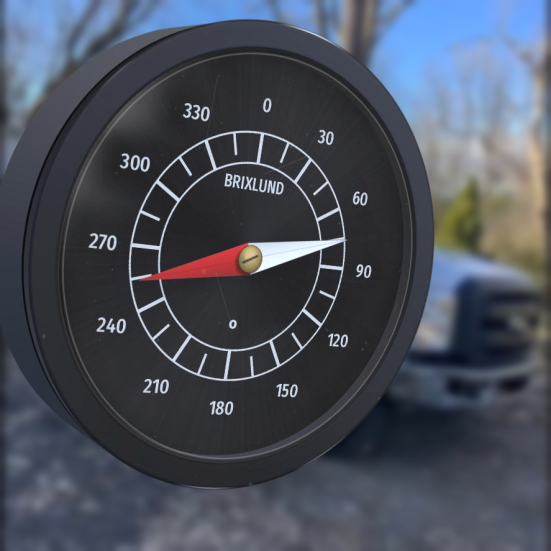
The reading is 255
